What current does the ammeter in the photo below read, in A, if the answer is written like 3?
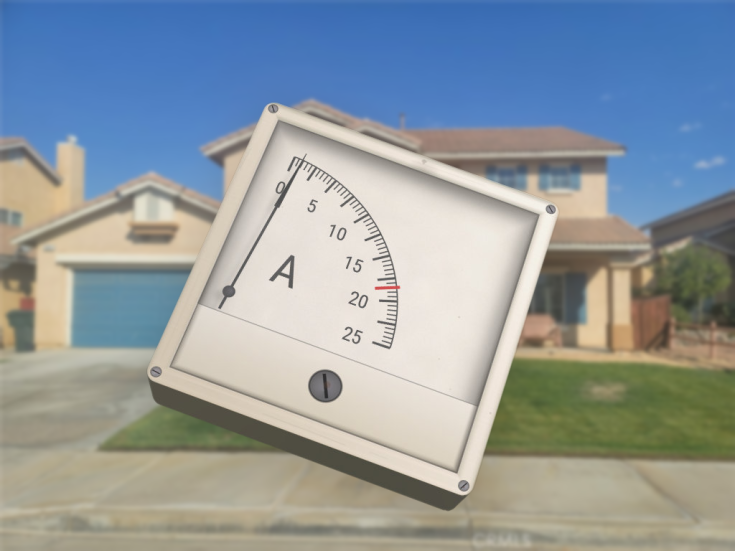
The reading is 1
